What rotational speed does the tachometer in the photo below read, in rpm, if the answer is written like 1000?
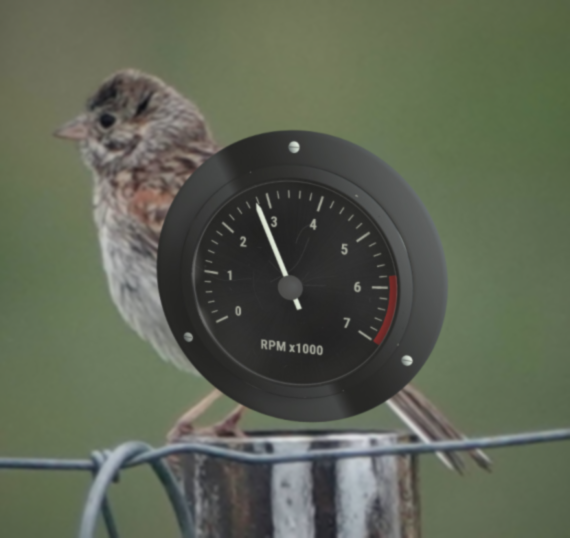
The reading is 2800
